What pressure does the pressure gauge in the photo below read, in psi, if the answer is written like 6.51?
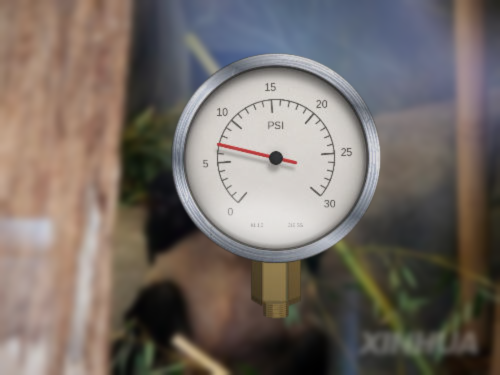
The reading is 7
